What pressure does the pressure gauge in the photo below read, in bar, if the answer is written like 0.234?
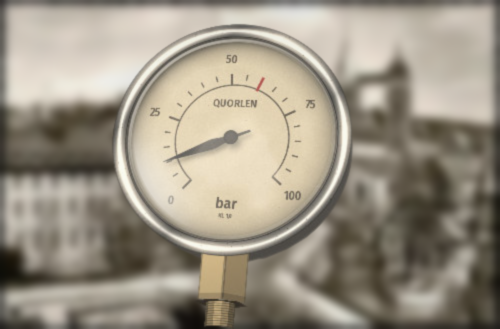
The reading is 10
